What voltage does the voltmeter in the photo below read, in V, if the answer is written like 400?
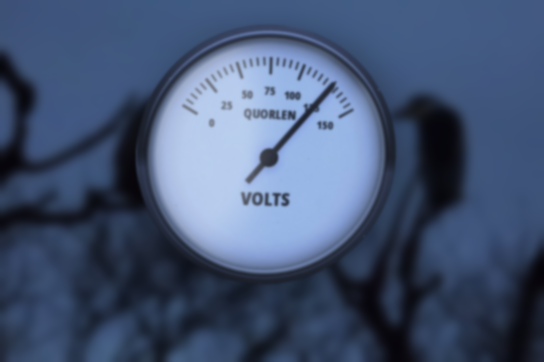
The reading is 125
